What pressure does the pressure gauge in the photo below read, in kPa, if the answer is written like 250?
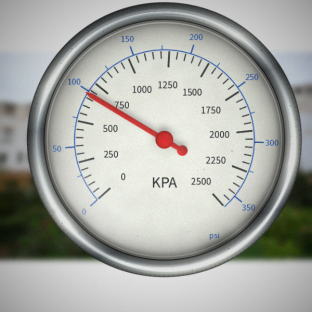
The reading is 675
